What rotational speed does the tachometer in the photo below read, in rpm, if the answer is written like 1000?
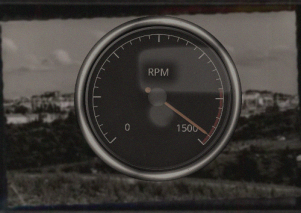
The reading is 1450
